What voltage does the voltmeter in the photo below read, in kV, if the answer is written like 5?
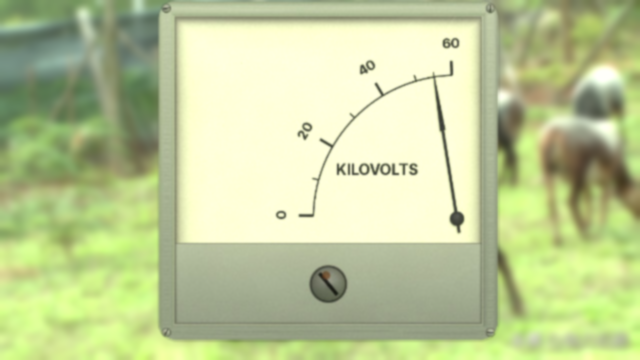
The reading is 55
